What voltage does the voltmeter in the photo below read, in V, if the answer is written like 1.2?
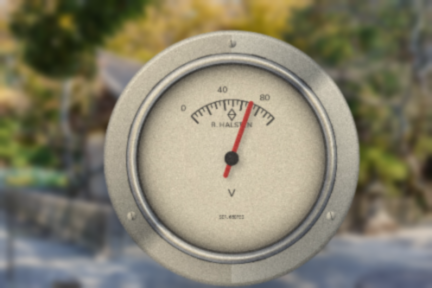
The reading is 70
